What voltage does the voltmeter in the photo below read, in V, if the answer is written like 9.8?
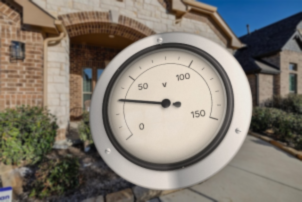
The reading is 30
